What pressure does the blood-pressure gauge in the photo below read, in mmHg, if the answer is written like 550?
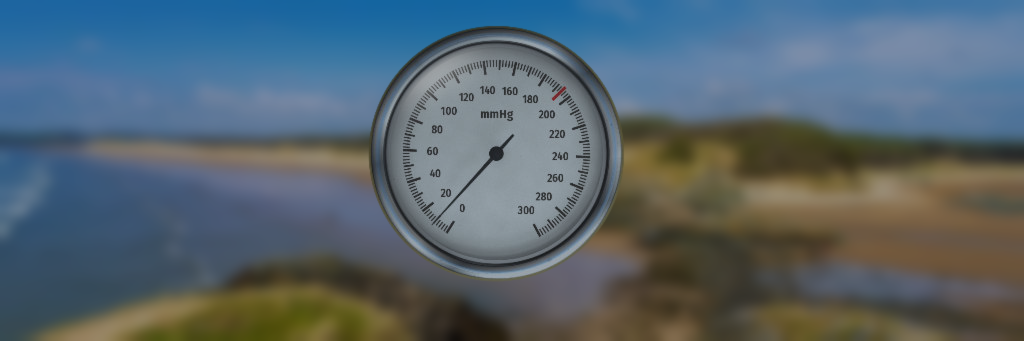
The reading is 10
